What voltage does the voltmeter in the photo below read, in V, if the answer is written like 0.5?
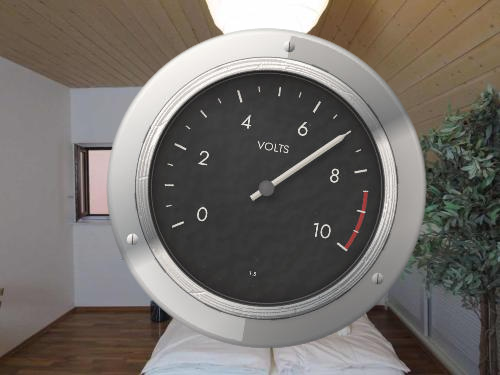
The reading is 7
